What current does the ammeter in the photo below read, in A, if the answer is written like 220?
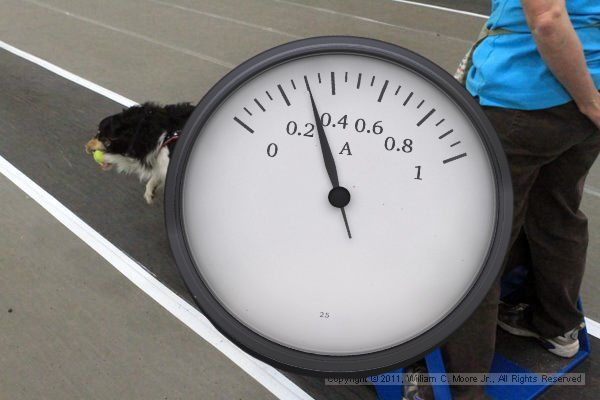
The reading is 0.3
